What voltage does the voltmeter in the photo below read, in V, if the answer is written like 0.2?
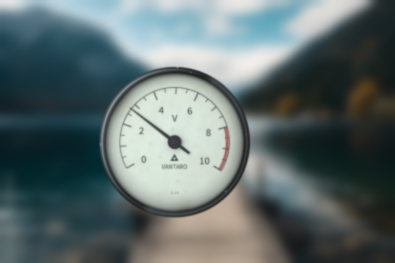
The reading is 2.75
